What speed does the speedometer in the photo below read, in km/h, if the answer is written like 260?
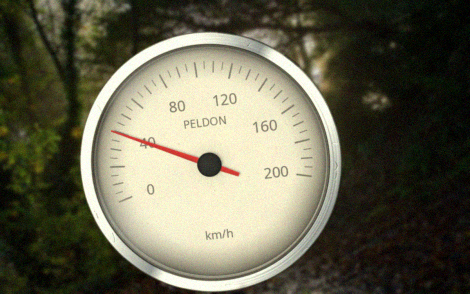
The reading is 40
